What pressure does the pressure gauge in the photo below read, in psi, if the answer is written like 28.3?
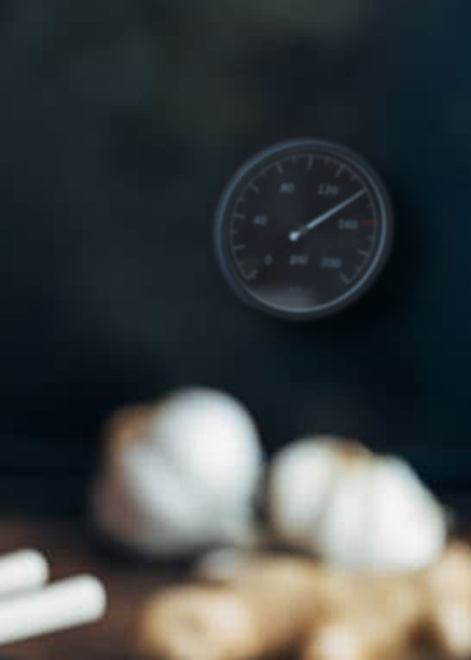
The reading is 140
